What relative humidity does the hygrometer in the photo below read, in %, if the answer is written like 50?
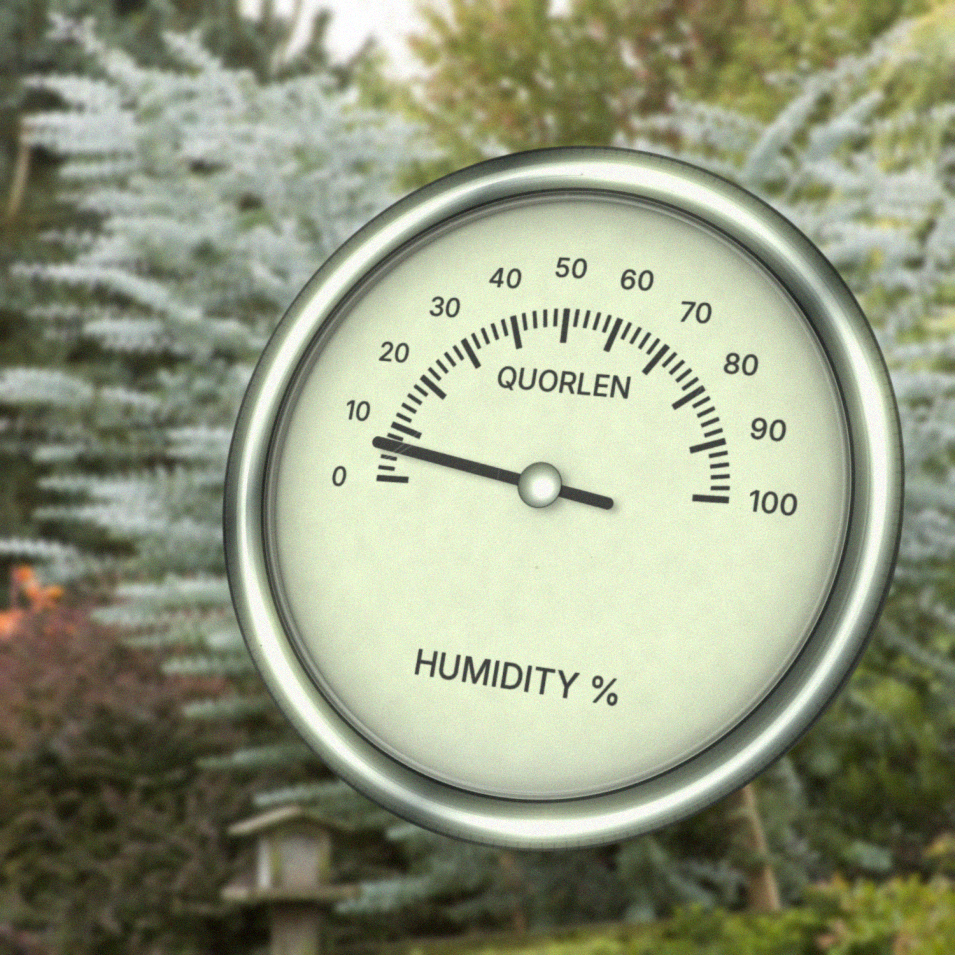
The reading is 6
